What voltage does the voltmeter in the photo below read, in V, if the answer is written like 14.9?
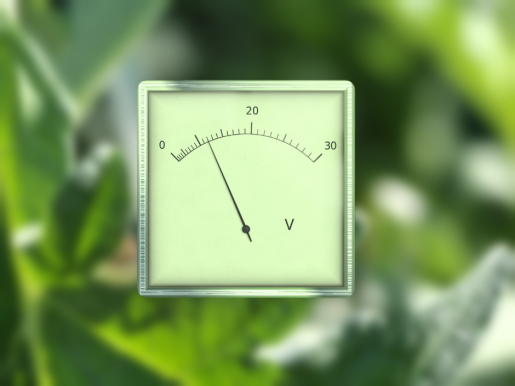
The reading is 12
